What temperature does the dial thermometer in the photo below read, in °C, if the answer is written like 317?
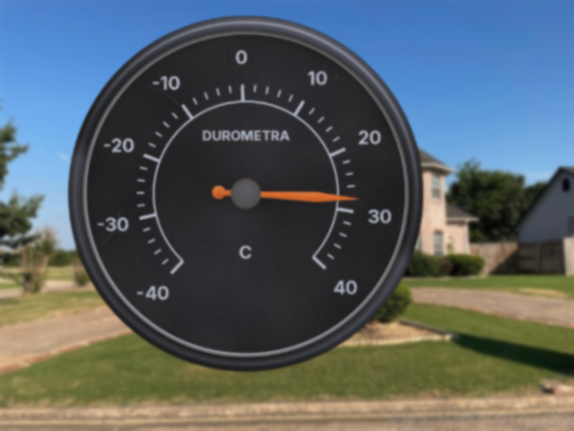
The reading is 28
